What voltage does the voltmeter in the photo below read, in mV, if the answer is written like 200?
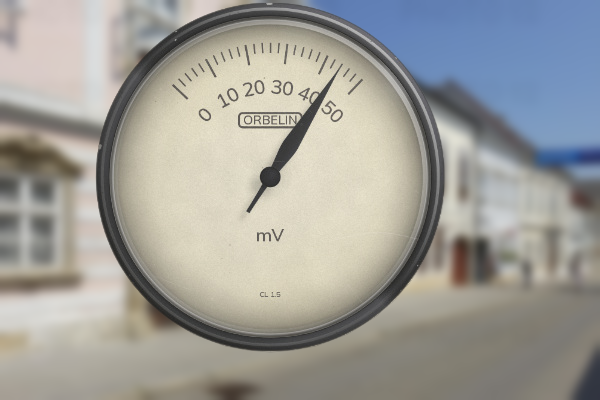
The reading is 44
